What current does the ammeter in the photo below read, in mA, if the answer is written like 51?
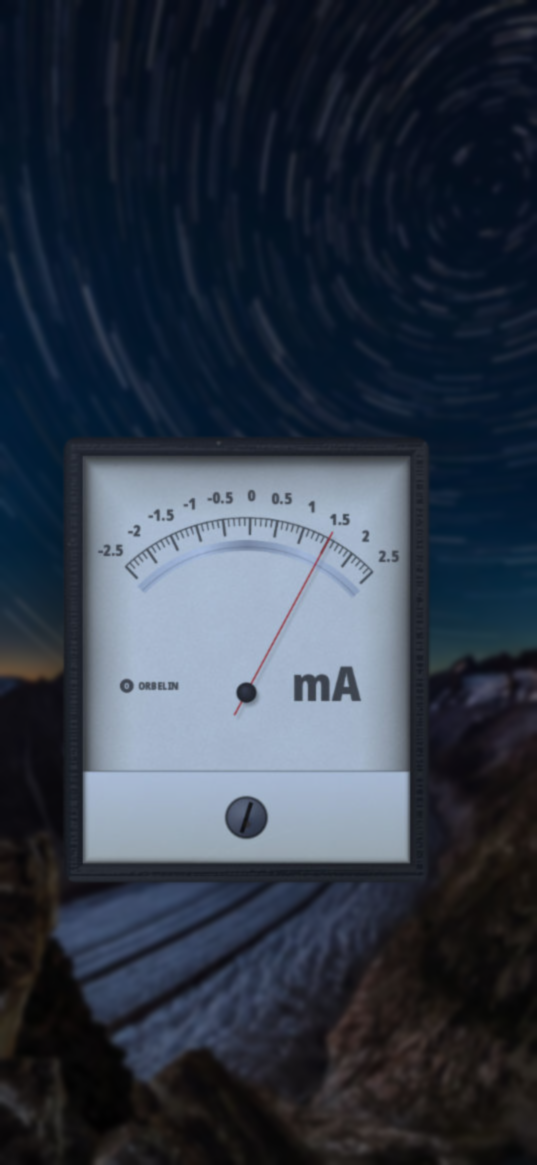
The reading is 1.5
